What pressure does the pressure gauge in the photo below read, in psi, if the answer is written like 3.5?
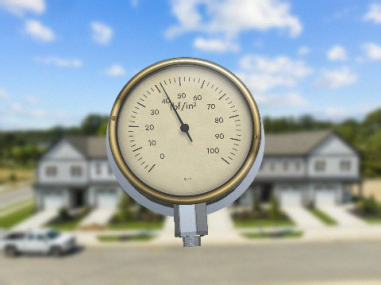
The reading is 42
